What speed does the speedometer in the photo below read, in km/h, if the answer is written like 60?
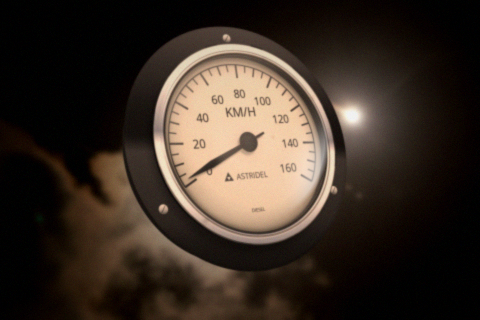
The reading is 2.5
